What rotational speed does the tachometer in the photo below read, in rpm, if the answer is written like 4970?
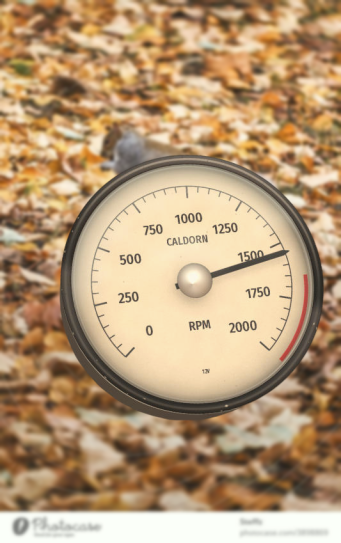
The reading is 1550
